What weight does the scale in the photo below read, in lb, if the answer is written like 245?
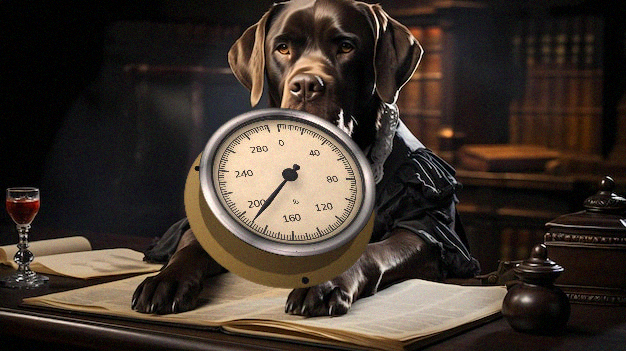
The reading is 190
